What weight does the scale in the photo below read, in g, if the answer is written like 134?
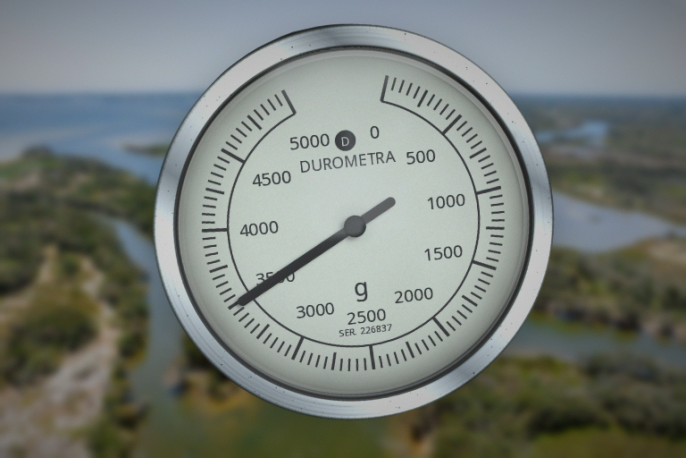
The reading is 3500
